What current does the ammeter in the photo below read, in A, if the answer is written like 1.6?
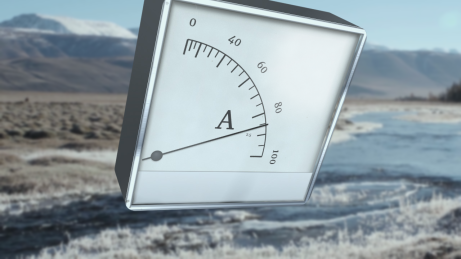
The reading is 85
